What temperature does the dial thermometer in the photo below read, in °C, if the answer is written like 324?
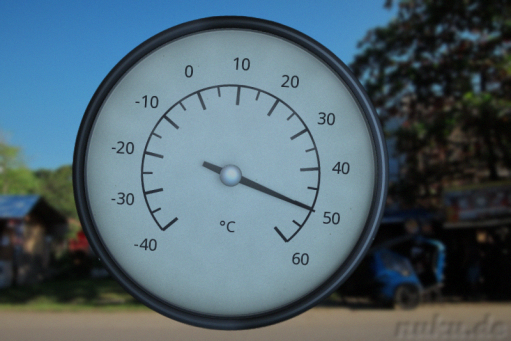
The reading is 50
